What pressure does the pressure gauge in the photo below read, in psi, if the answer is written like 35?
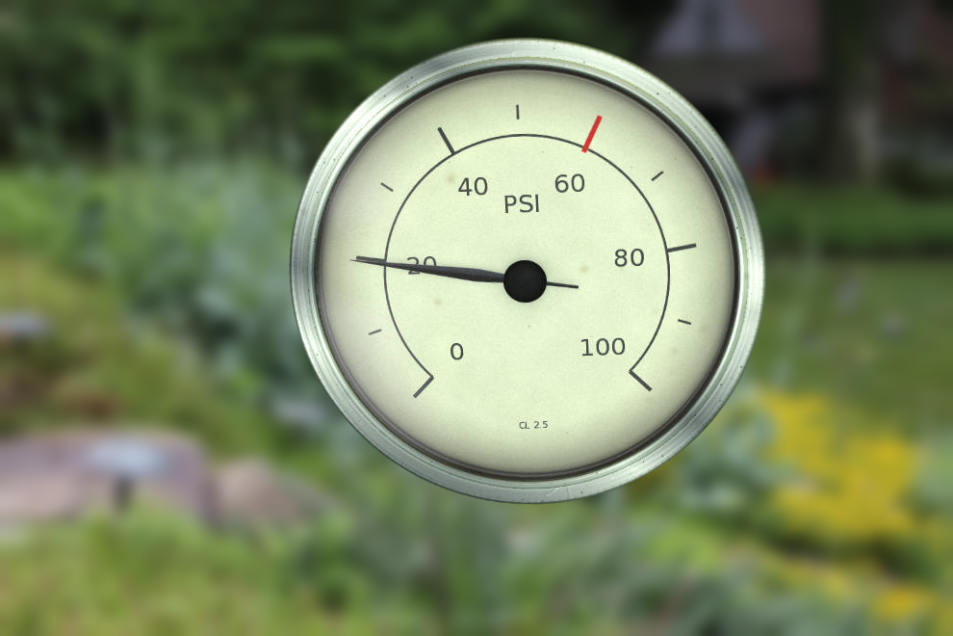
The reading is 20
